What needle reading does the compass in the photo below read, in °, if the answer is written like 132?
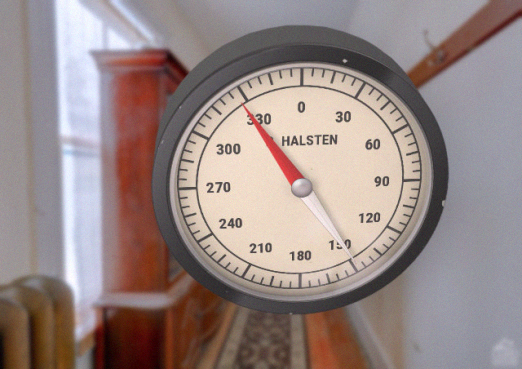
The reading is 327.5
